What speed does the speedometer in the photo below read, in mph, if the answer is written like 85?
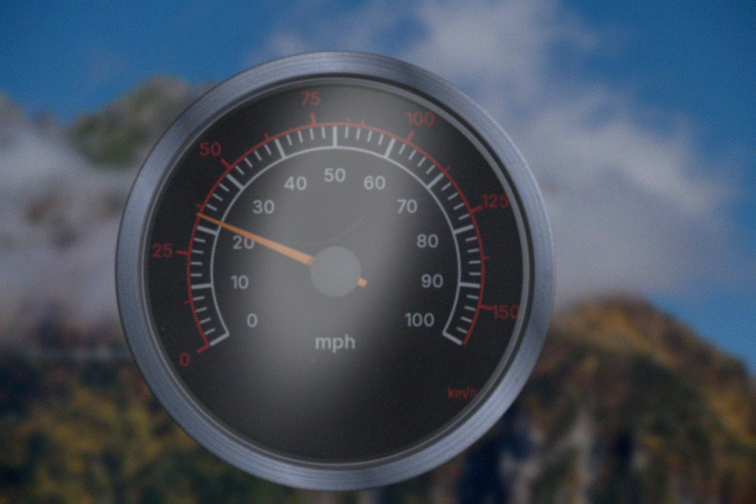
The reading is 22
